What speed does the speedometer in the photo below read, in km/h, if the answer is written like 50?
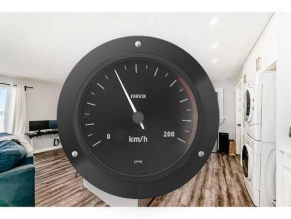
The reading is 80
